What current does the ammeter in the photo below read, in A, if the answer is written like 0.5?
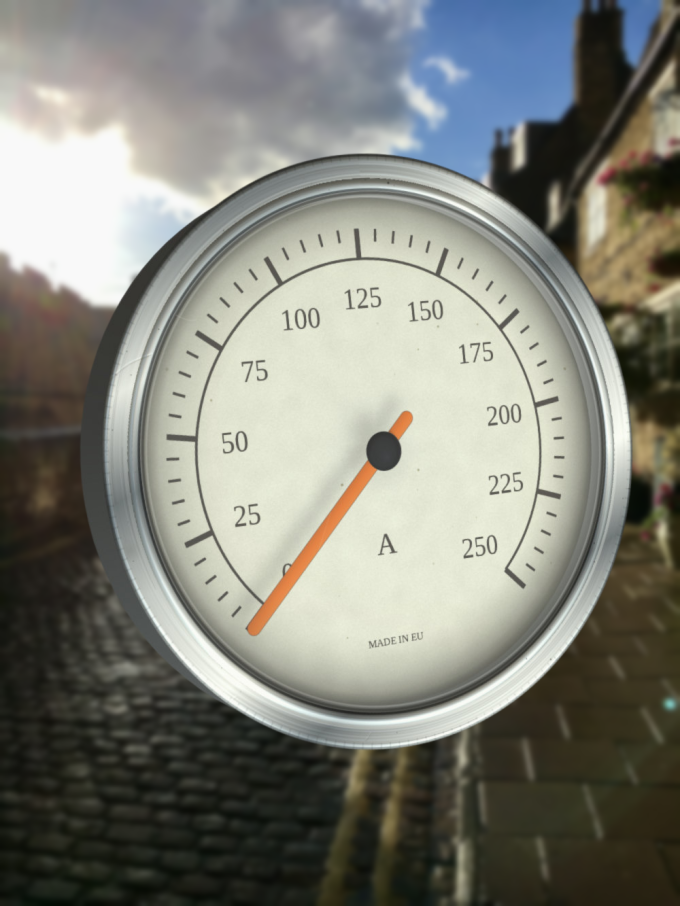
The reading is 0
